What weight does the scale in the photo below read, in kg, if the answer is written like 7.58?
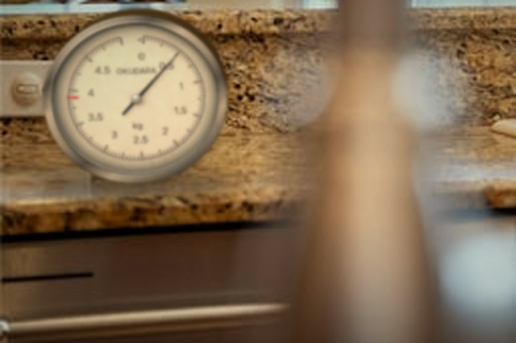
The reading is 0.5
